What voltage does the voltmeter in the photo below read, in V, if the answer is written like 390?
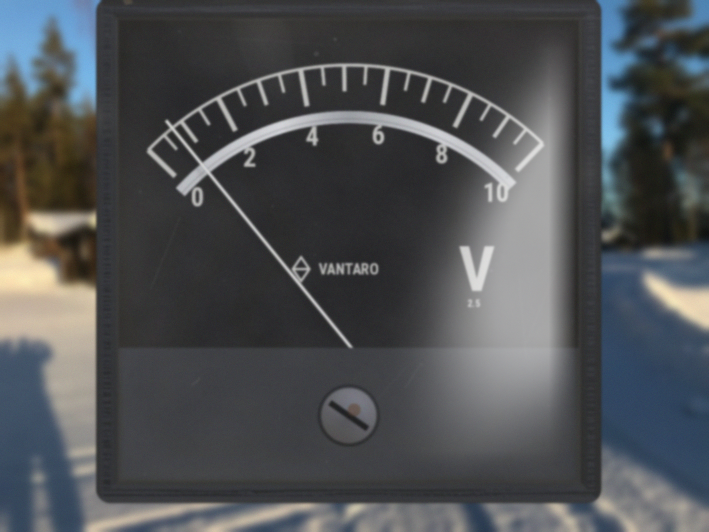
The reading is 0.75
